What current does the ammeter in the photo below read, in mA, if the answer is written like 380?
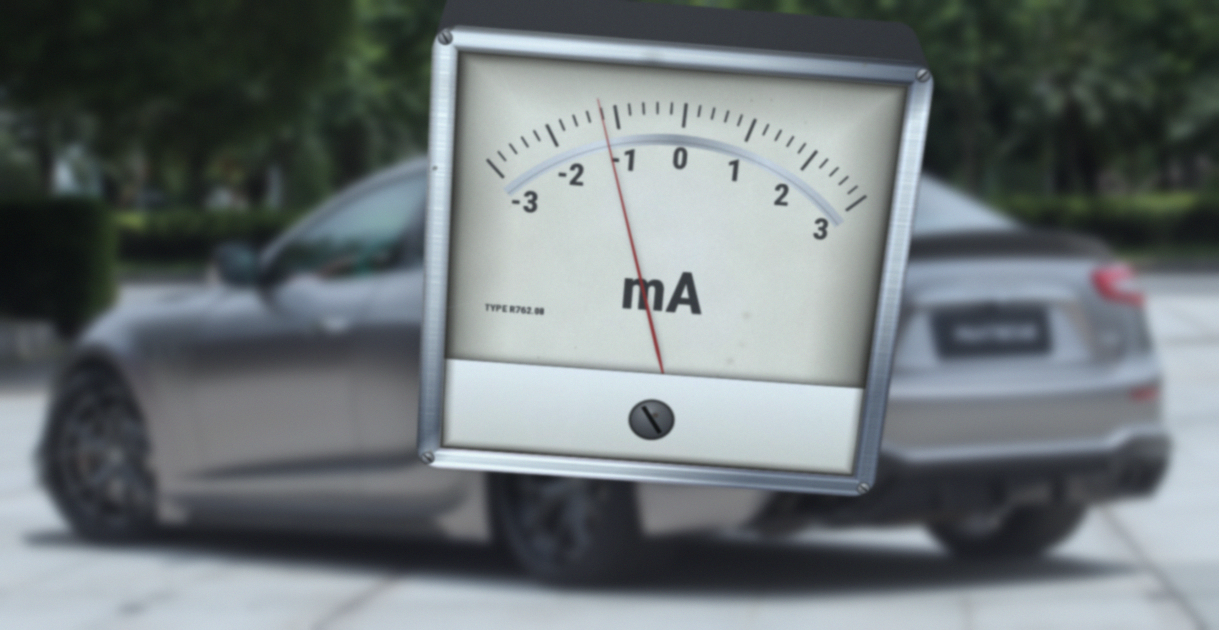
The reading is -1.2
